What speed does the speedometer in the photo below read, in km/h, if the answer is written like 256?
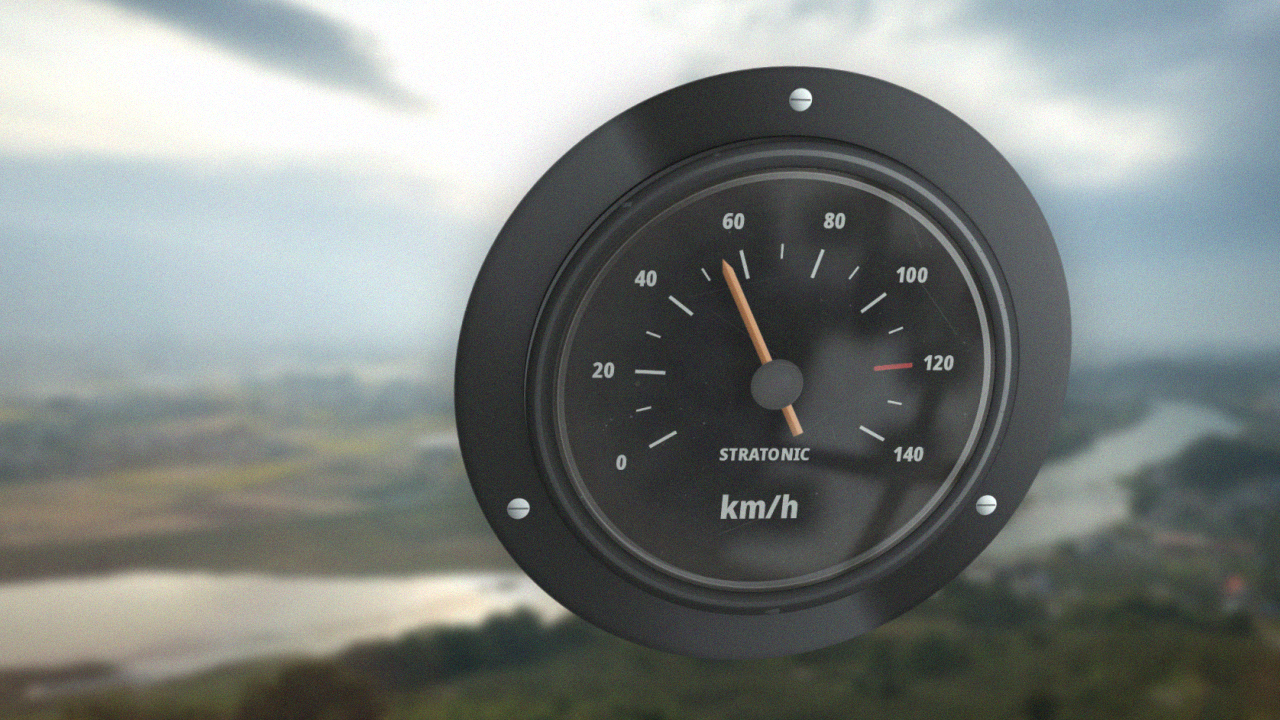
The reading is 55
